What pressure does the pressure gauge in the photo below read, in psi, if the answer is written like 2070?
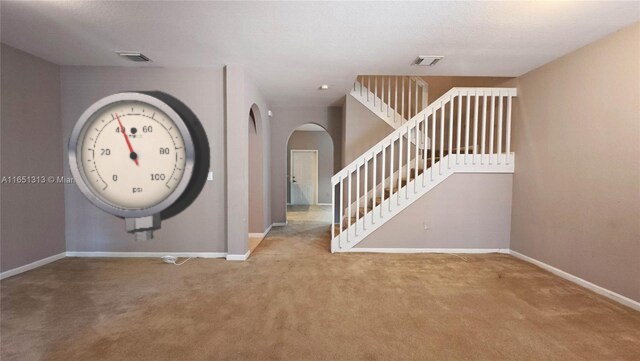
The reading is 42.5
